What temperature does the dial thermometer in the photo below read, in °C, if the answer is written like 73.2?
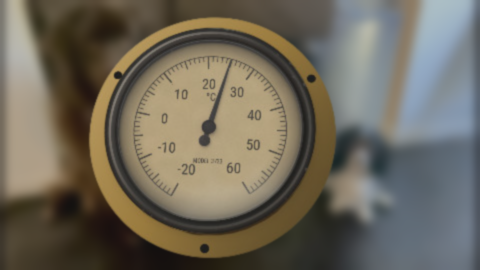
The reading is 25
